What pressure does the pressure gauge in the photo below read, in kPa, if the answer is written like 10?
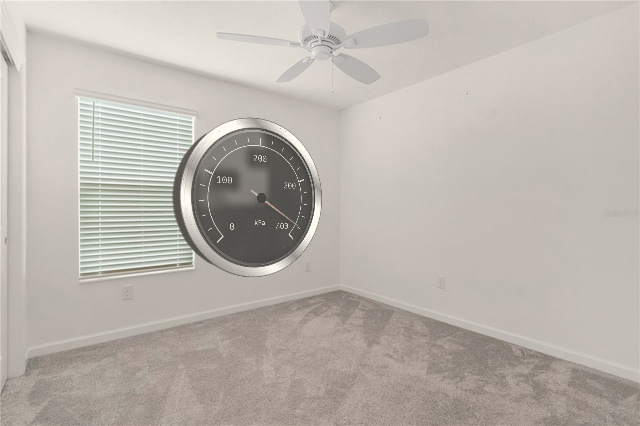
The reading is 380
